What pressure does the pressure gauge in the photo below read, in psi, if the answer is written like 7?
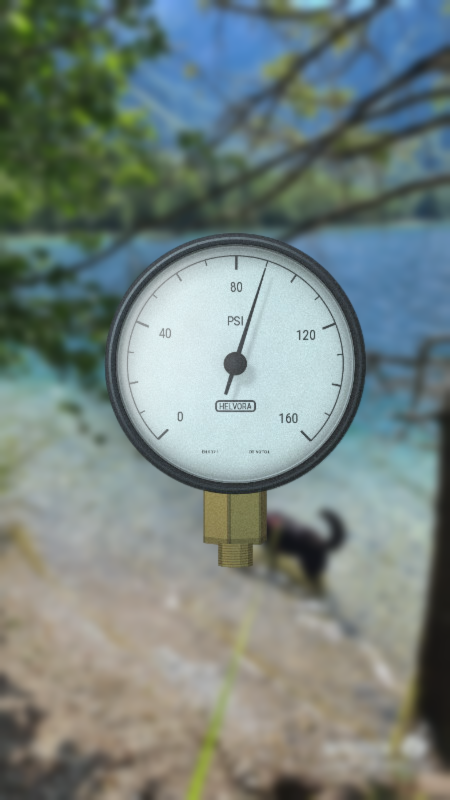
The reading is 90
